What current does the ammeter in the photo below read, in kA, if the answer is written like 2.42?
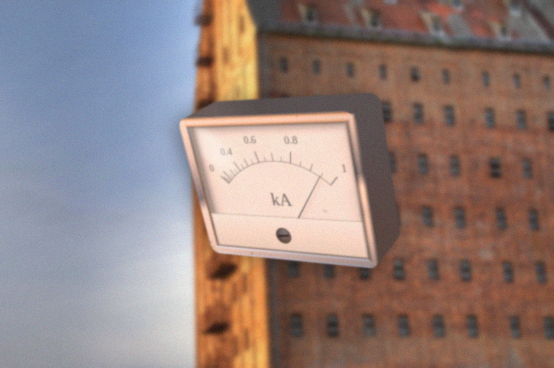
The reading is 0.95
